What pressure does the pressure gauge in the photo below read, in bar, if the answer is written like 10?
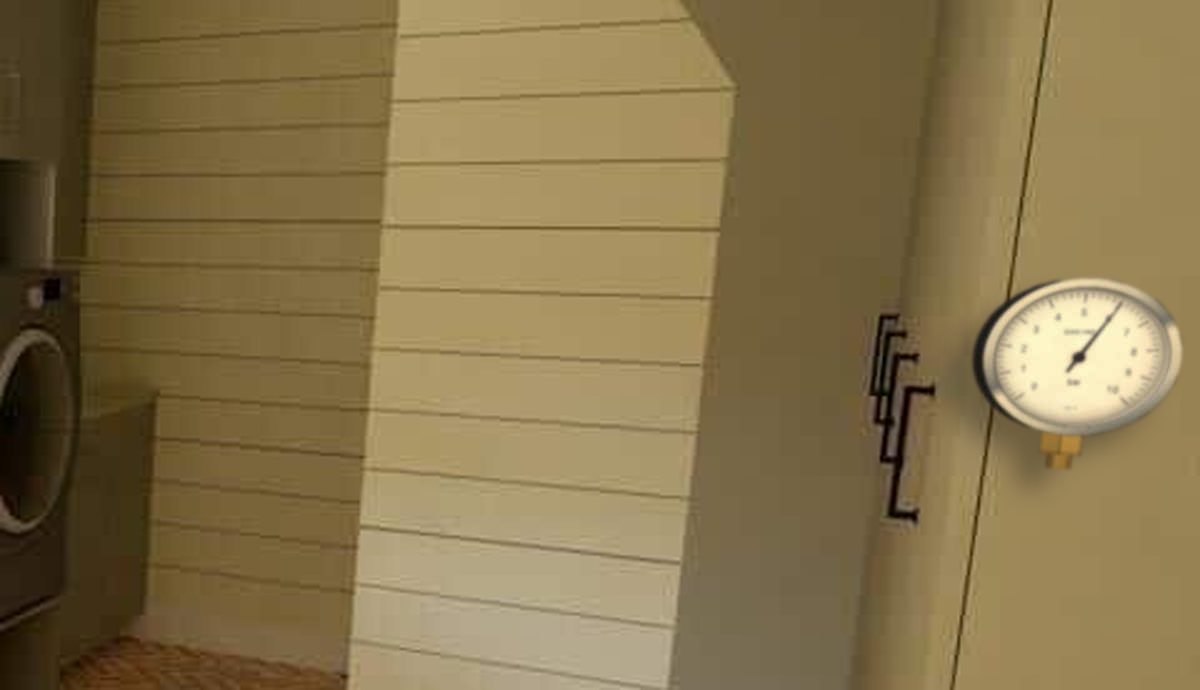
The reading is 6
